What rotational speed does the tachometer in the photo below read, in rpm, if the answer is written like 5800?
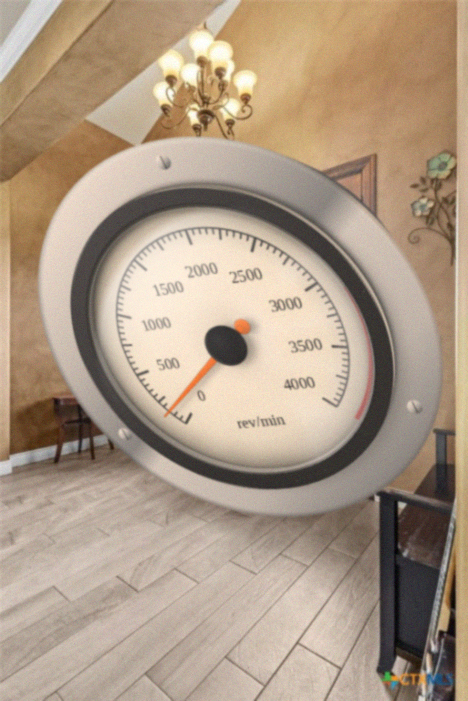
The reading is 150
